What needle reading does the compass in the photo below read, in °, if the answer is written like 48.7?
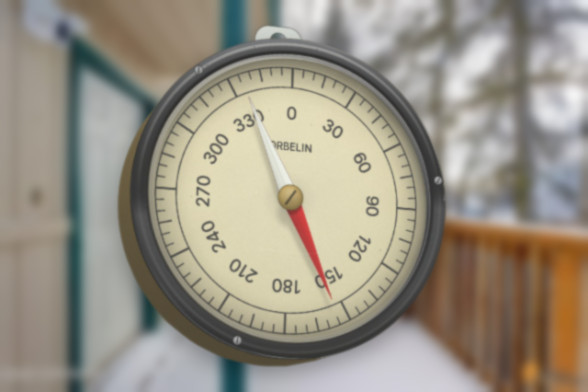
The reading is 155
